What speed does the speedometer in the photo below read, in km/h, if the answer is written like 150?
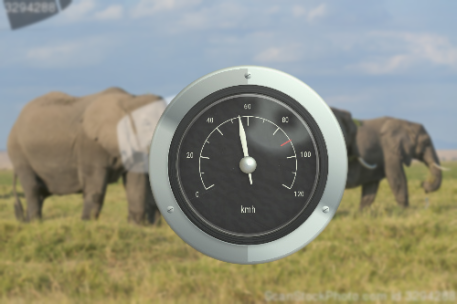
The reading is 55
